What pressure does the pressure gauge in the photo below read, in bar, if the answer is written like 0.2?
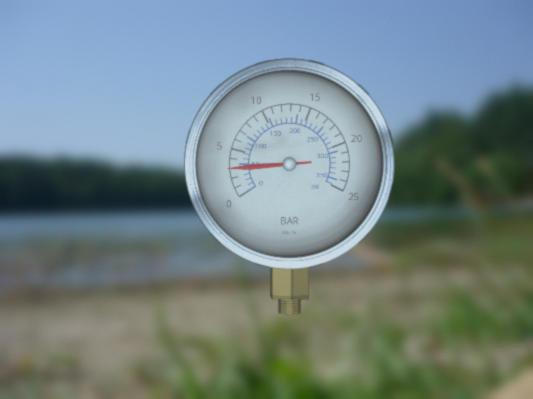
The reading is 3
